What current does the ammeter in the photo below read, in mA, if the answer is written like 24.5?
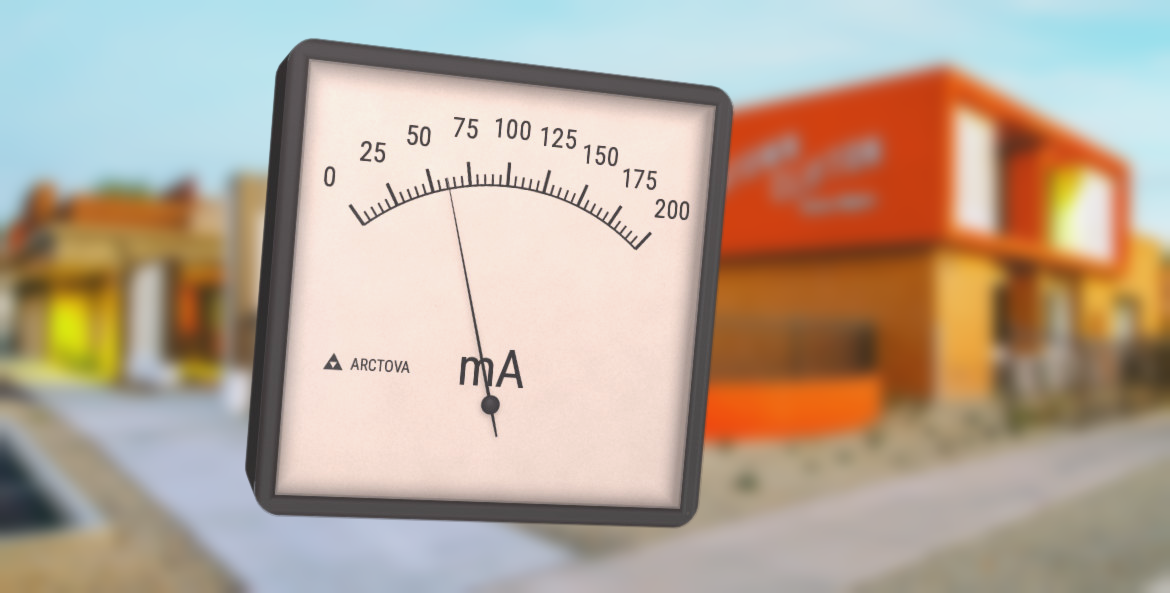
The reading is 60
